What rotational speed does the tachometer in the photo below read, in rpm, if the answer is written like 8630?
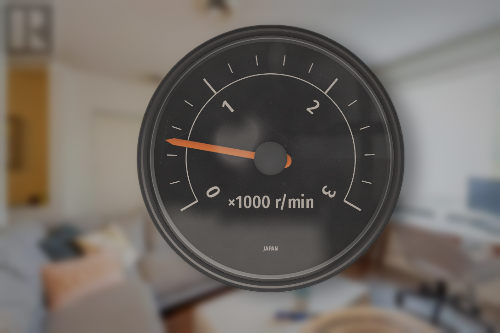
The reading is 500
